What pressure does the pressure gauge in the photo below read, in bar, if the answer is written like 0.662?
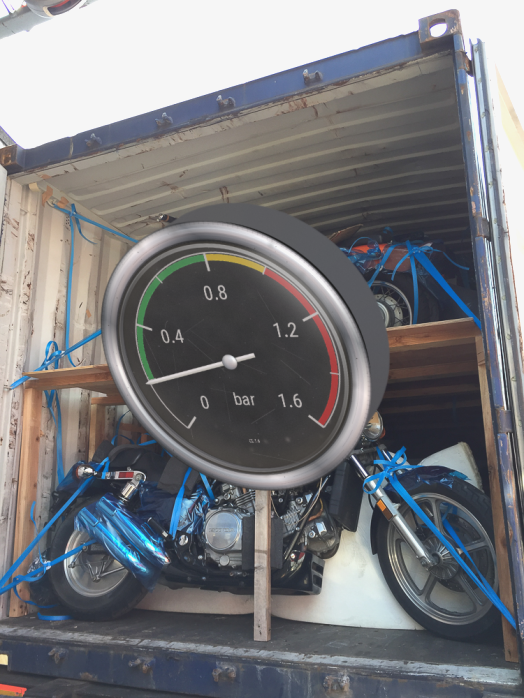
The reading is 0.2
